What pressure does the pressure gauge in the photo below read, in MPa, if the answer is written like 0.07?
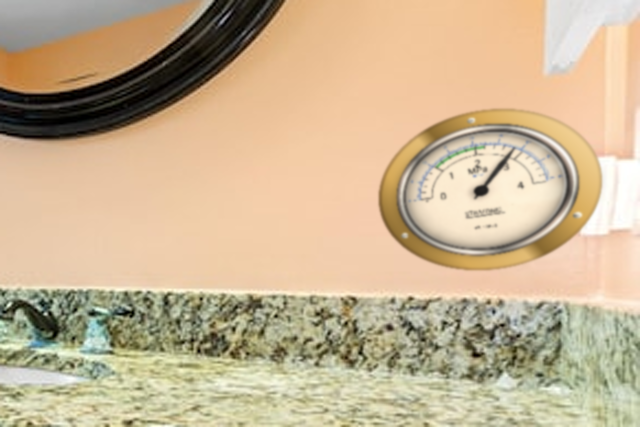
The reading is 2.8
